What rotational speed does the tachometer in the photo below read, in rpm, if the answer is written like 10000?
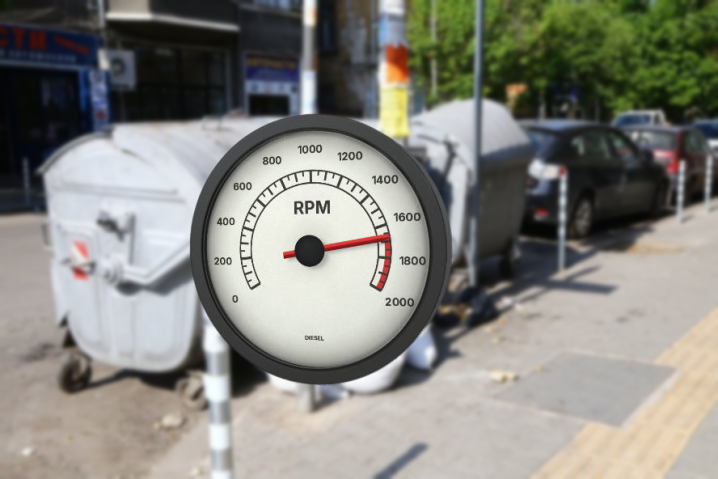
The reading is 1675
